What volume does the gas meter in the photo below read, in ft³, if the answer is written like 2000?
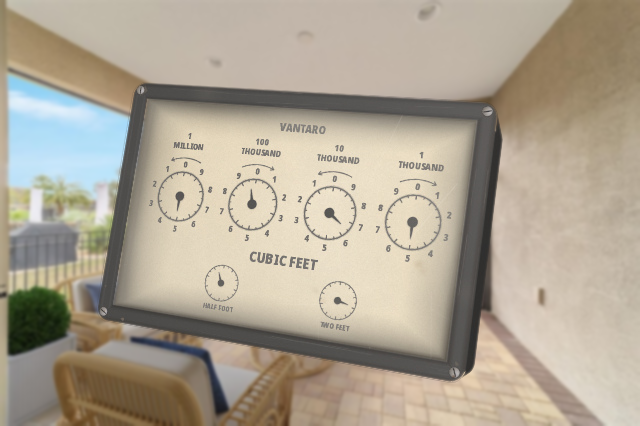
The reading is 496500
